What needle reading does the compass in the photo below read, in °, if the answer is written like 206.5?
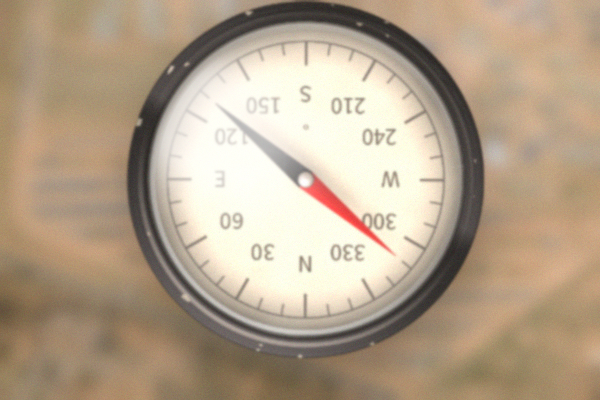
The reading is 310
